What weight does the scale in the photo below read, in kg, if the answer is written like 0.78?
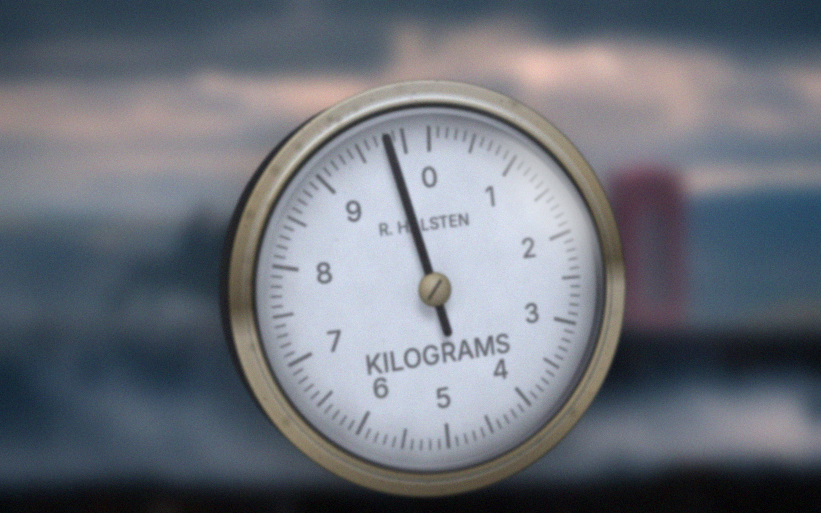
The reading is 9.8
